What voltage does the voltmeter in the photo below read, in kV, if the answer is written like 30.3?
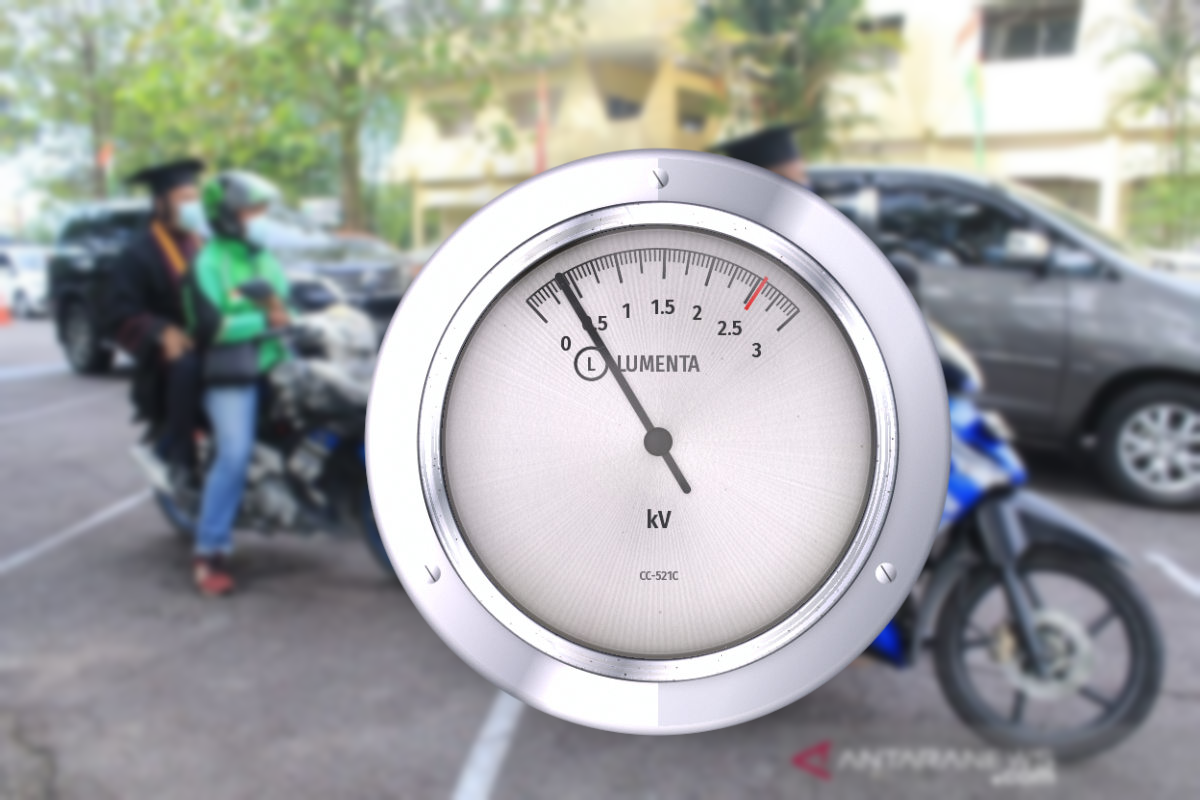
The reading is 0.4
